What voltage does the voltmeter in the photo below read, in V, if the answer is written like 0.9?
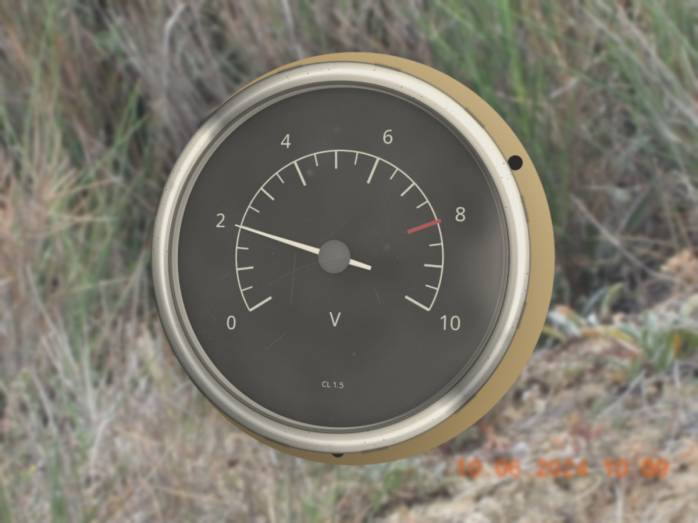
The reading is 2
